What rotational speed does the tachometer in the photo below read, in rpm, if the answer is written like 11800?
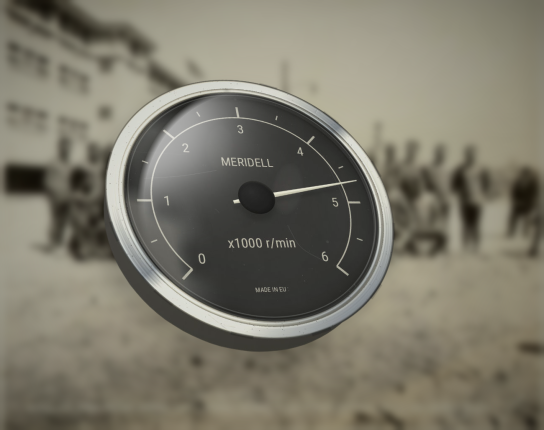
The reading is 4750
